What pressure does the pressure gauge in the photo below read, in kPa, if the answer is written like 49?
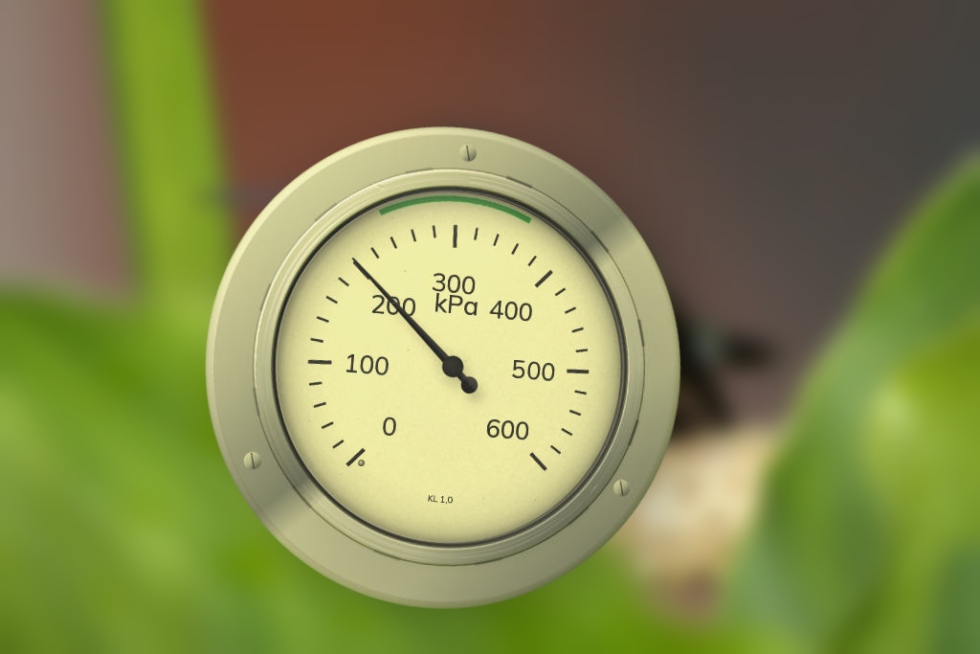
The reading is 200
